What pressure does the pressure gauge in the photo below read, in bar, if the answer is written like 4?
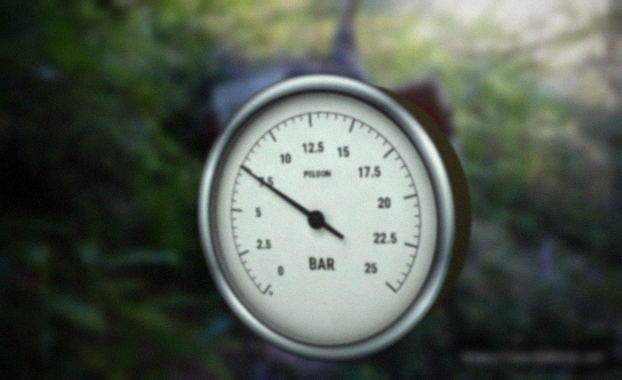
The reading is 7.5
